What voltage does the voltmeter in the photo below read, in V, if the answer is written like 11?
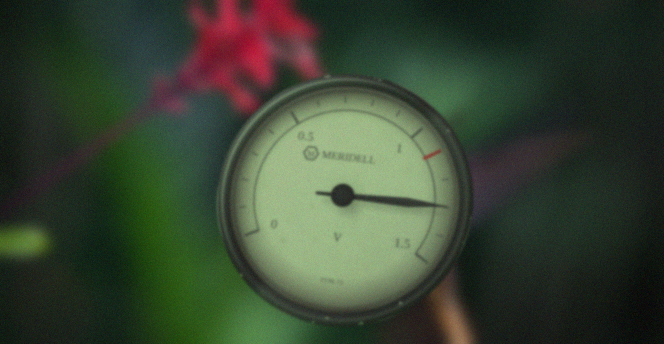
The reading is 1.3
